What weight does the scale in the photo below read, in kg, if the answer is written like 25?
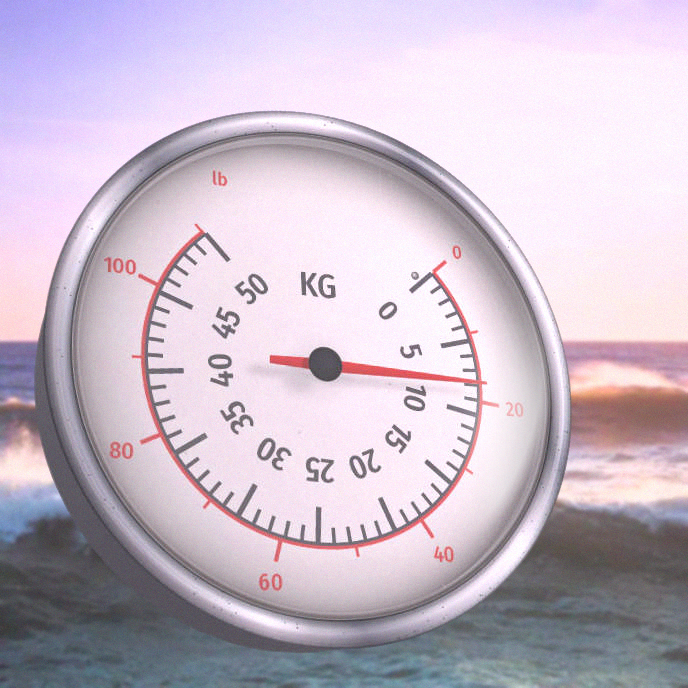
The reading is 8
